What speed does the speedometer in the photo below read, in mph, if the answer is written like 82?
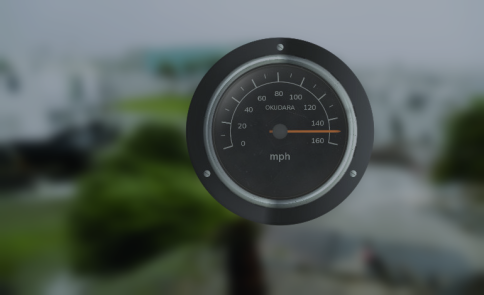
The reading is 150
